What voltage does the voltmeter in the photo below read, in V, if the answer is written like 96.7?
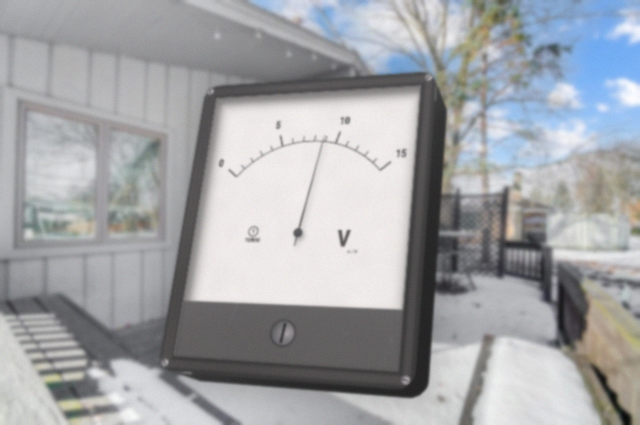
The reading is 9
